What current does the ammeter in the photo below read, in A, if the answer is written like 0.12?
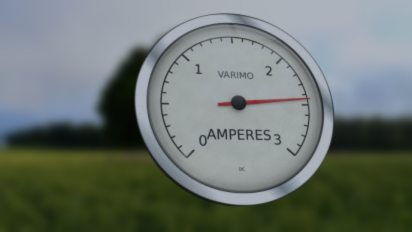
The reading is 2.45
